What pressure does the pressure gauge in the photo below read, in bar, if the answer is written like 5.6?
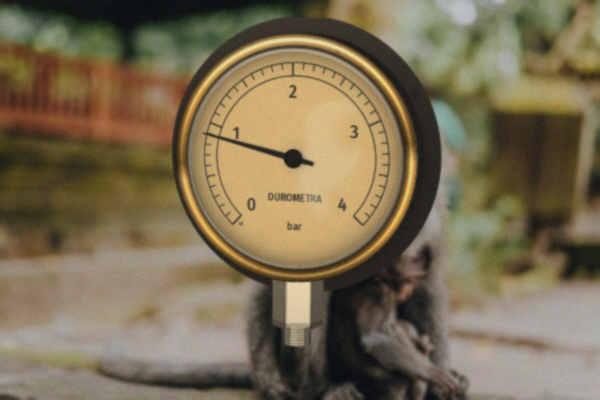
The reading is 0.9
